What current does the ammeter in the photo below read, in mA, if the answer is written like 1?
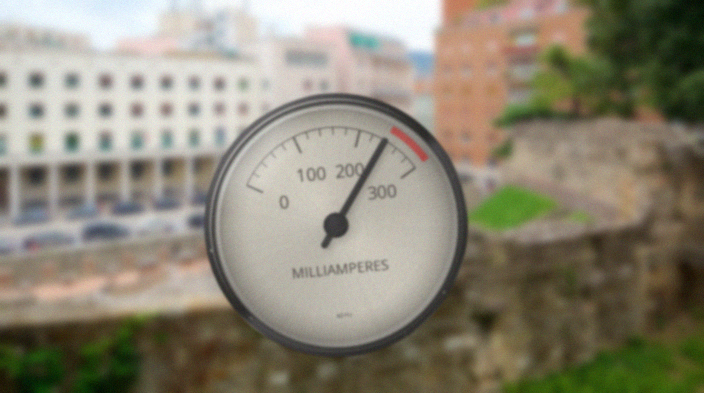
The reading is 240
